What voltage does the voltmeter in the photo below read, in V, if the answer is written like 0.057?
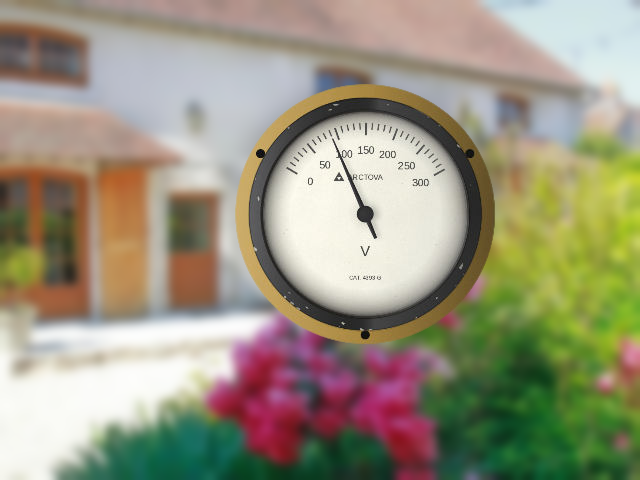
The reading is 90
